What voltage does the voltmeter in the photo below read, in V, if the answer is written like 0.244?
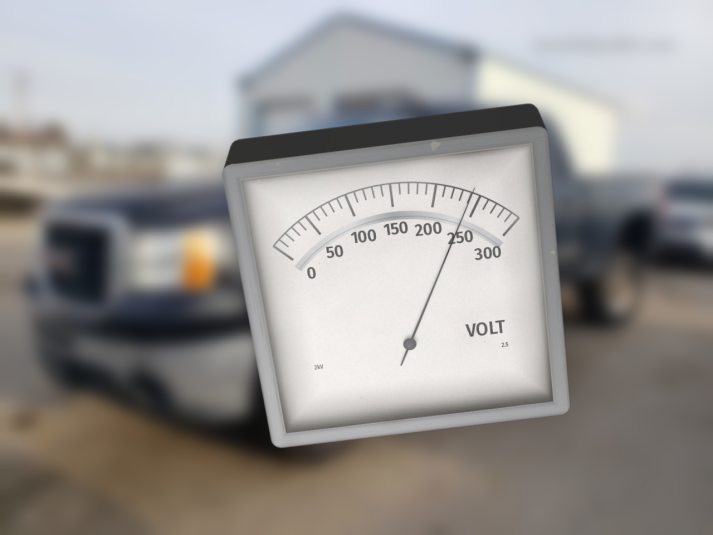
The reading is 240
